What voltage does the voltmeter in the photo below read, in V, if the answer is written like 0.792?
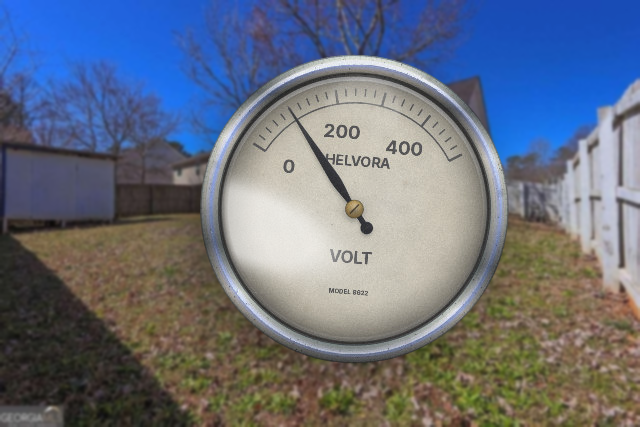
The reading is 100
